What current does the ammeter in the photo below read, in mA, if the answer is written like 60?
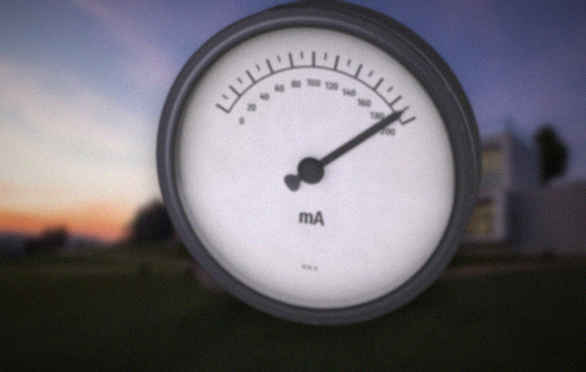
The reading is 190
